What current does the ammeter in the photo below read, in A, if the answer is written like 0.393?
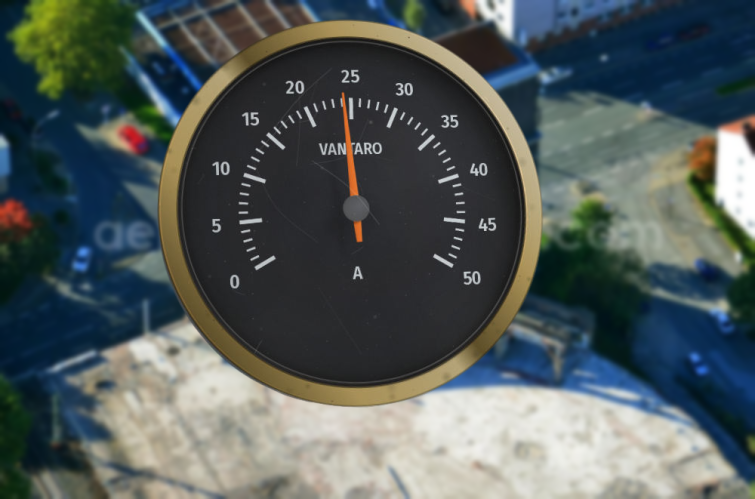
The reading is 24
